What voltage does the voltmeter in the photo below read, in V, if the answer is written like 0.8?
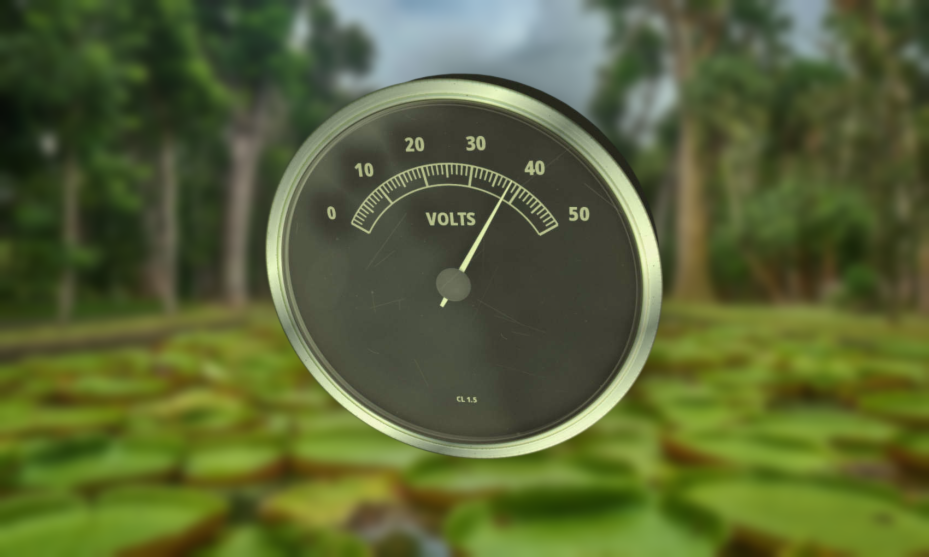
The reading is 38
